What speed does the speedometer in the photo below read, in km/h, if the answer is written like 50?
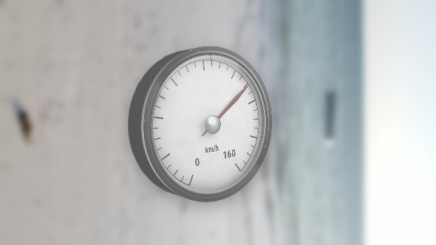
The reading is 110
